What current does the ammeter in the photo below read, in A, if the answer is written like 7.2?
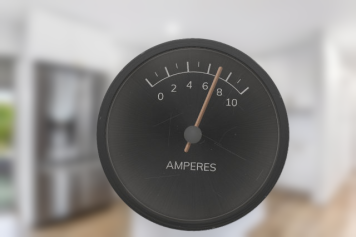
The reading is 7
